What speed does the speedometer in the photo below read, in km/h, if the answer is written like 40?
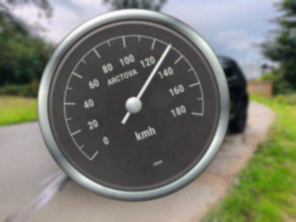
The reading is 130
